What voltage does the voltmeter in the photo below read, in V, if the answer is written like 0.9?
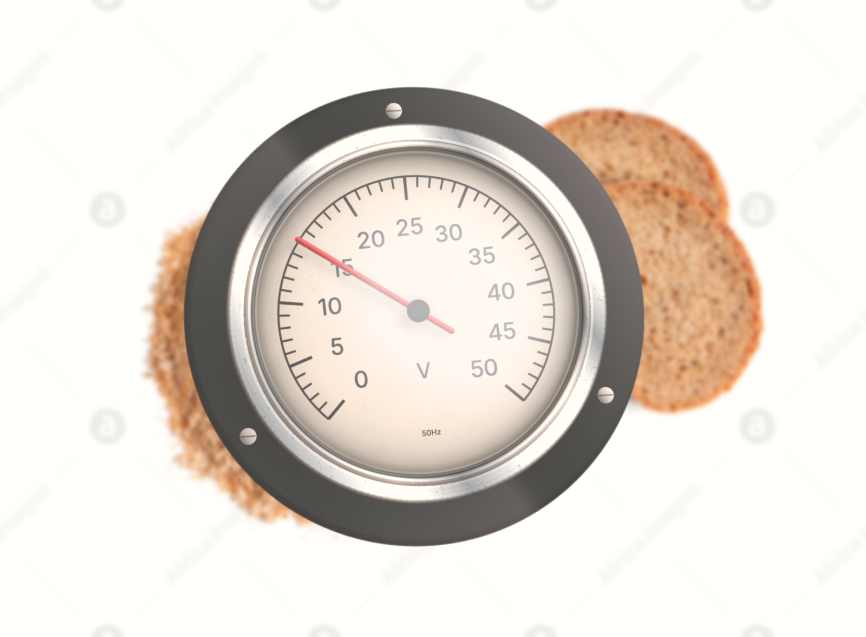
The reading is 15
